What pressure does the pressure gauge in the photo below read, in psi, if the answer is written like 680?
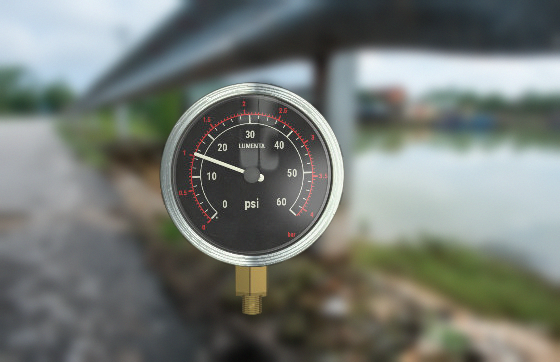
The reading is 15
